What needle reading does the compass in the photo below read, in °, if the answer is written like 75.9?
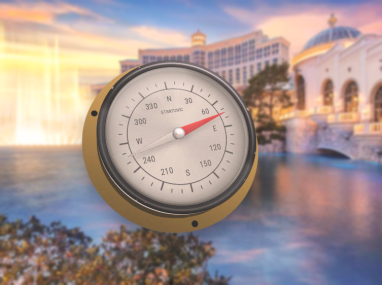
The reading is 75
